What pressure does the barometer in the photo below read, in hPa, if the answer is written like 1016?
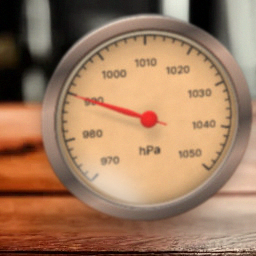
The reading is 990
